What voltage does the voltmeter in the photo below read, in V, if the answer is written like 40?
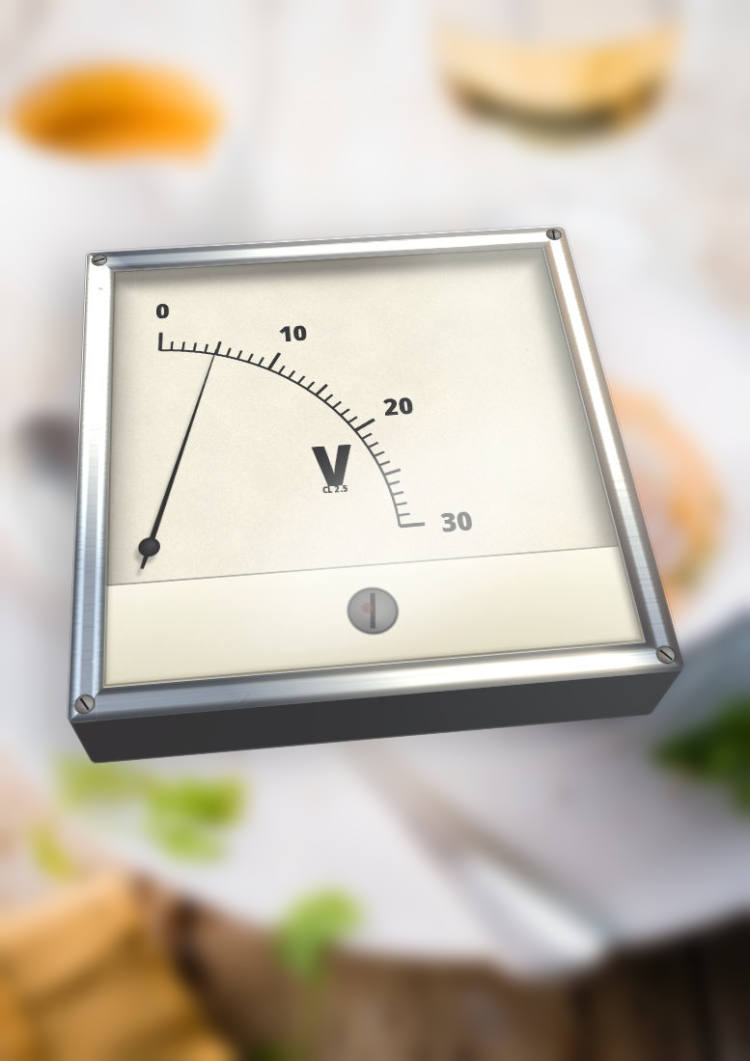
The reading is 5
